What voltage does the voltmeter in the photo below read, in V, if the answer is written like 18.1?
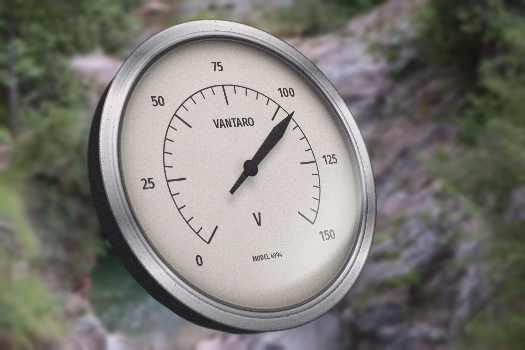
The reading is 105
